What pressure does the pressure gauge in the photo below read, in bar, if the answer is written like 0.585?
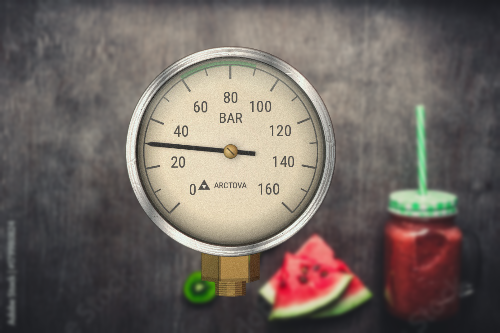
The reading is 30
